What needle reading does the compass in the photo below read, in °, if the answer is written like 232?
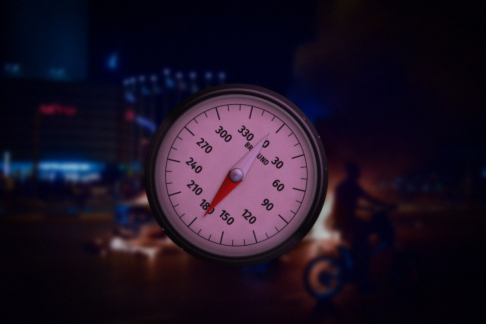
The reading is 175
